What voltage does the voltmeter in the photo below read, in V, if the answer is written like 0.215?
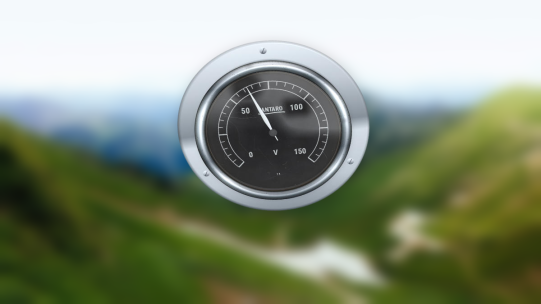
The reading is 62.5
